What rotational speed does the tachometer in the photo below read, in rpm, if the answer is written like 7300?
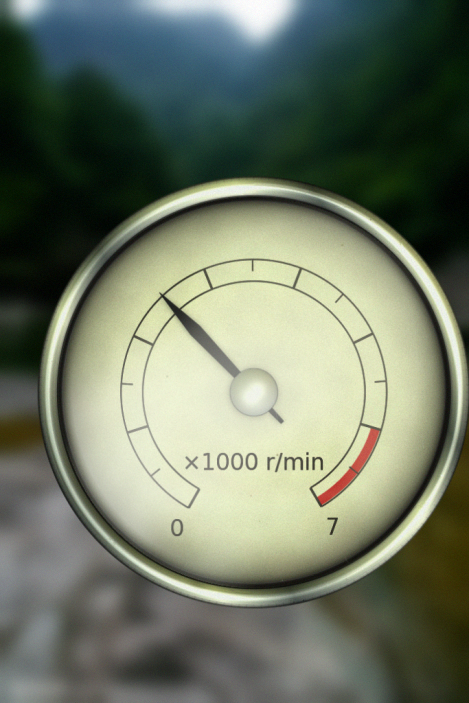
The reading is 2500
